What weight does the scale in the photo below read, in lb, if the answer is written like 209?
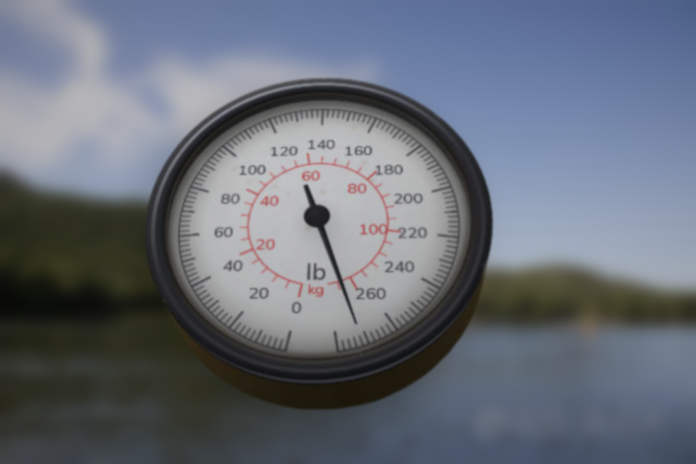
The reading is 272
